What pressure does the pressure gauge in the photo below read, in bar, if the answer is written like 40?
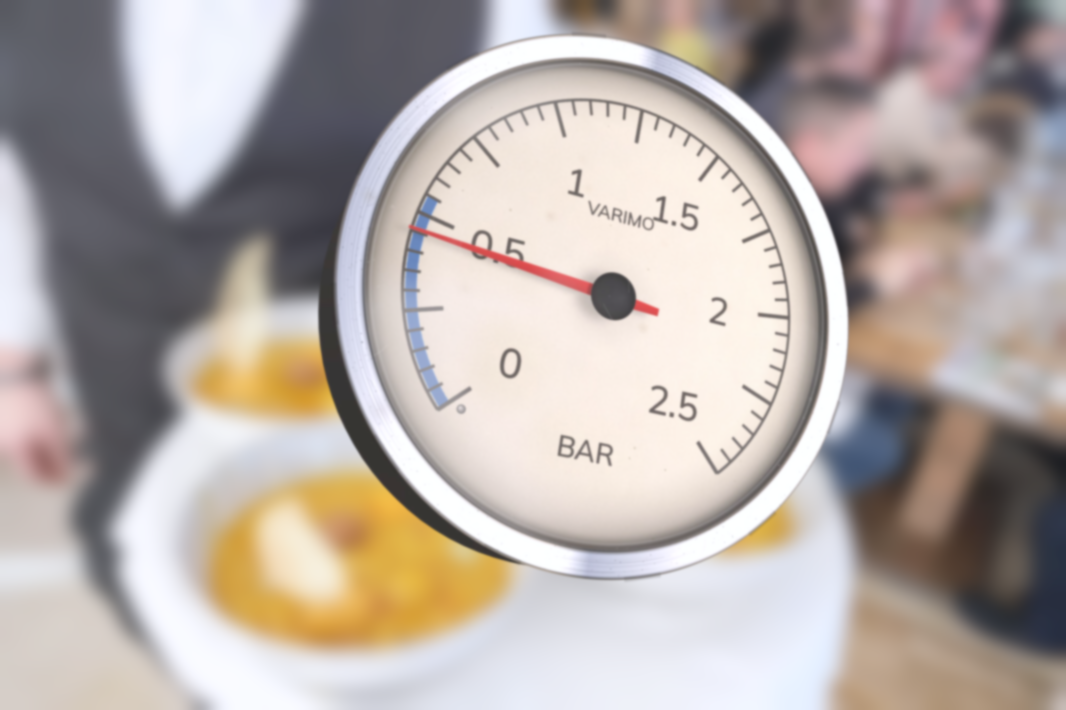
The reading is 0.45
